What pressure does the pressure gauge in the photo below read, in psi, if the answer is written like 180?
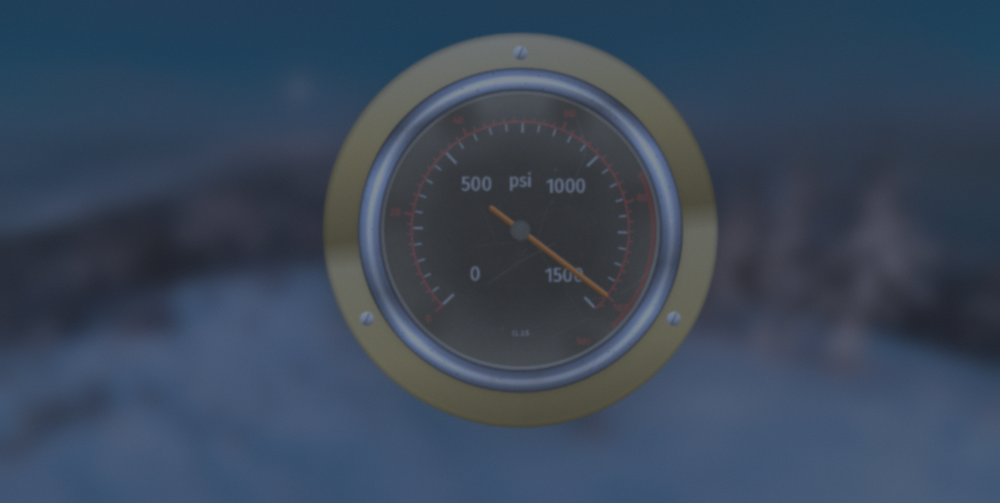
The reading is 1450
